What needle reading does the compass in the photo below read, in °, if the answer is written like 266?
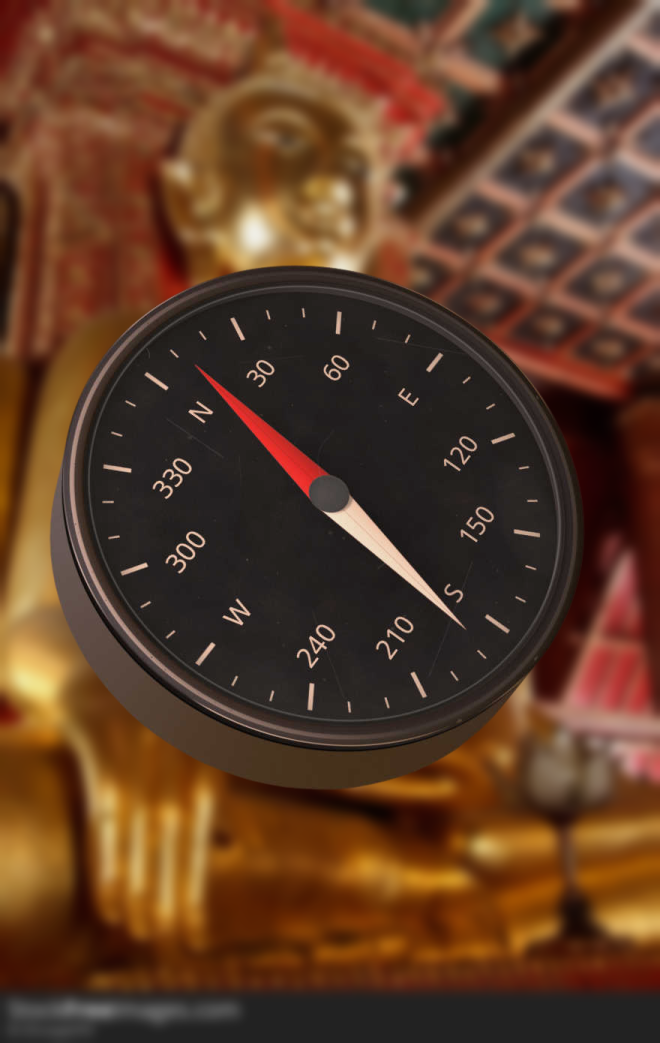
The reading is 10
